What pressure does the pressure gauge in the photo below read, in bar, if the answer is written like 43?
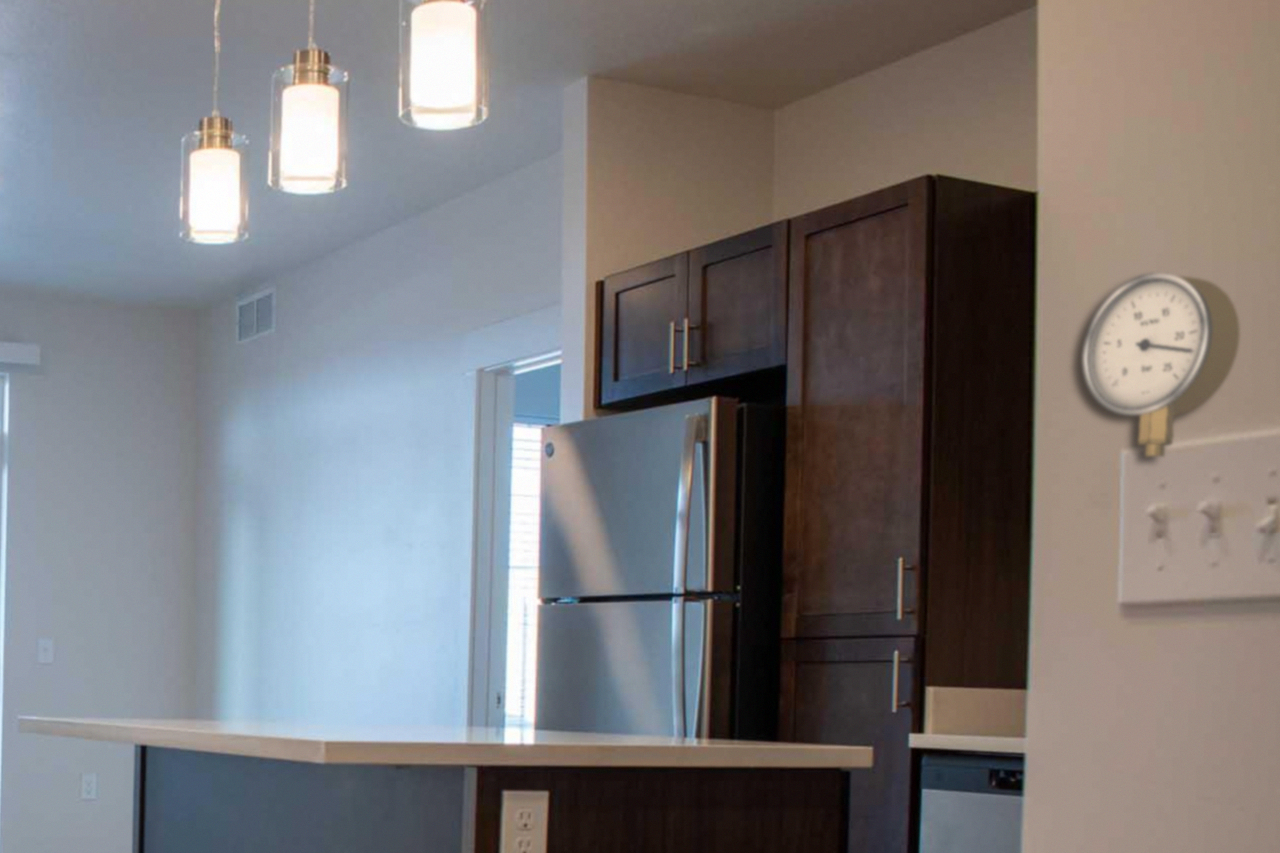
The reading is 22
